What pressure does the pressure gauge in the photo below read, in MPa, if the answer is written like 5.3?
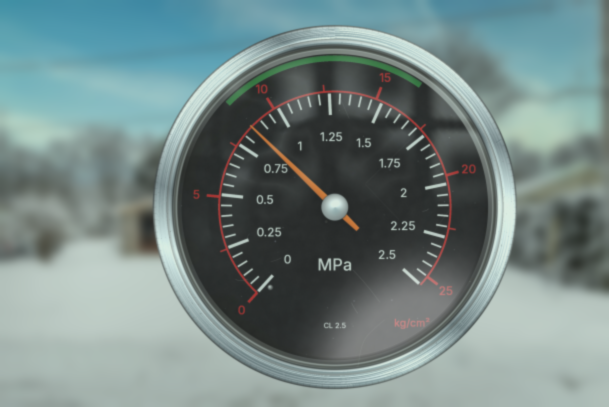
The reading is 0.85
